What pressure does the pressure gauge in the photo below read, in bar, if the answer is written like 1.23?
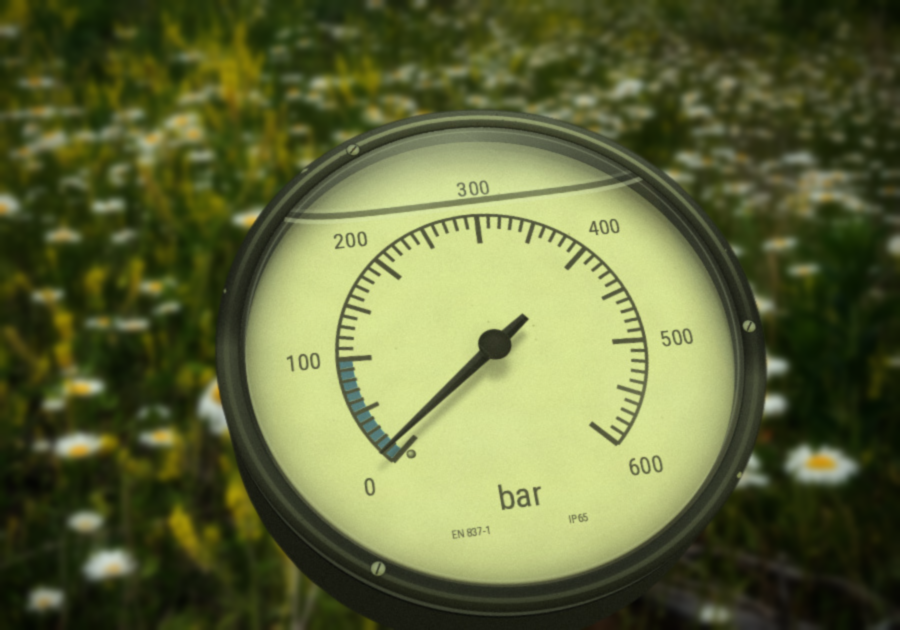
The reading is 10
